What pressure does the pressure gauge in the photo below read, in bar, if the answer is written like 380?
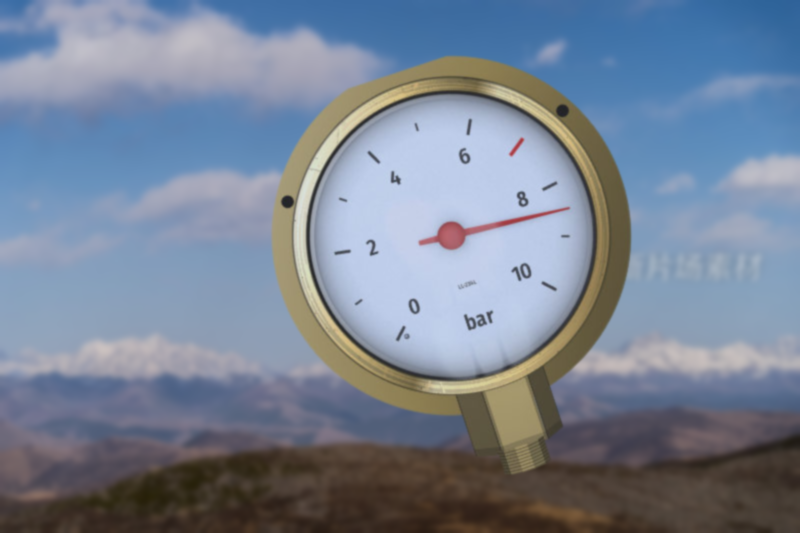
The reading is 8.5
